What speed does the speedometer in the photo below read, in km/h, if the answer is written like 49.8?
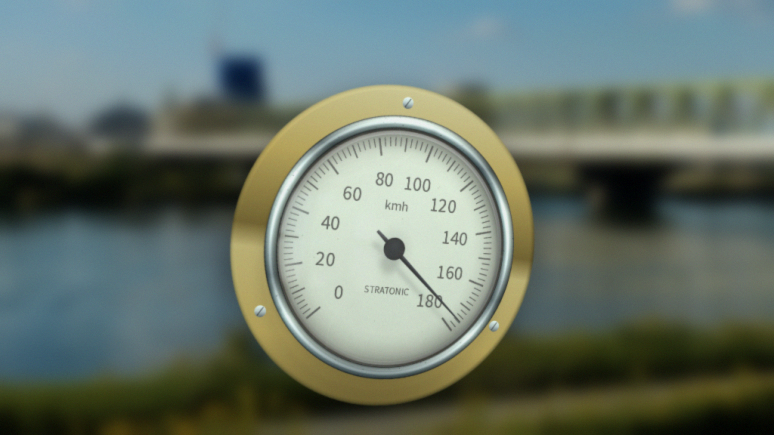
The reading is 176
